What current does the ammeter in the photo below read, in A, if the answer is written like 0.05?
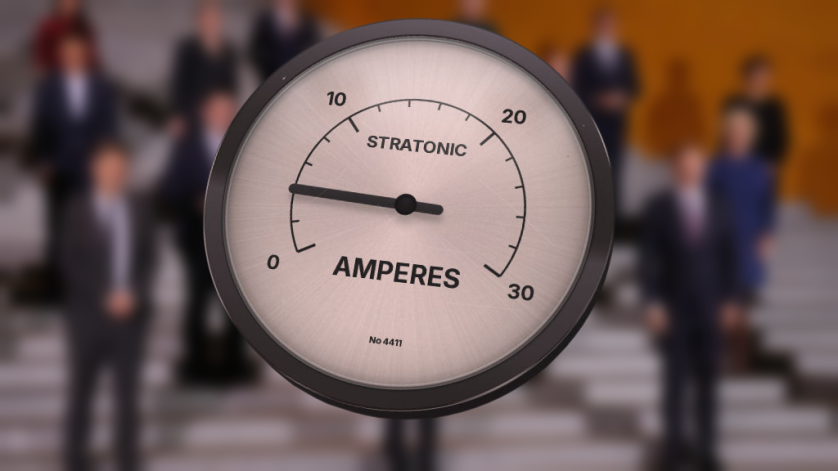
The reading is 4
